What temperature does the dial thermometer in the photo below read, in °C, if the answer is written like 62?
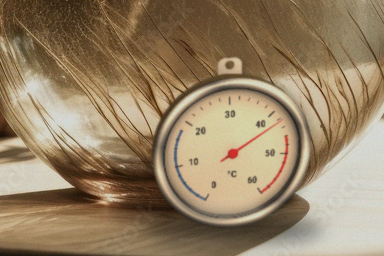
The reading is 42
